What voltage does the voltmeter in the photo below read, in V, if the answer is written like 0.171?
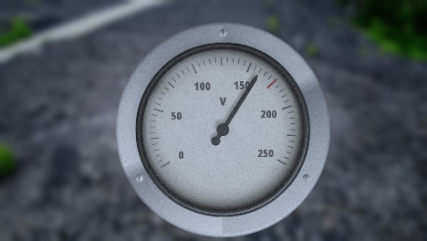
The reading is 160
